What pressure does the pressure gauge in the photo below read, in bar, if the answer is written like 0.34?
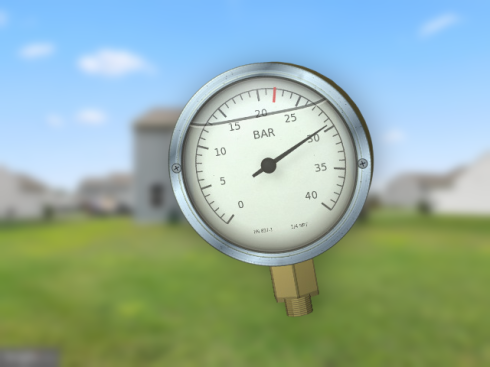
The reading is 29.5
